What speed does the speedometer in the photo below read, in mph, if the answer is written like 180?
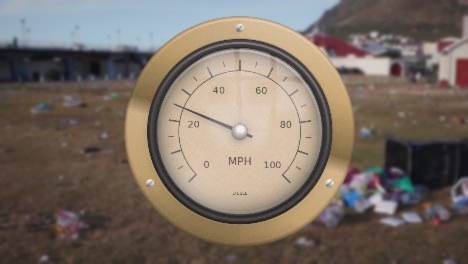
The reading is 25
